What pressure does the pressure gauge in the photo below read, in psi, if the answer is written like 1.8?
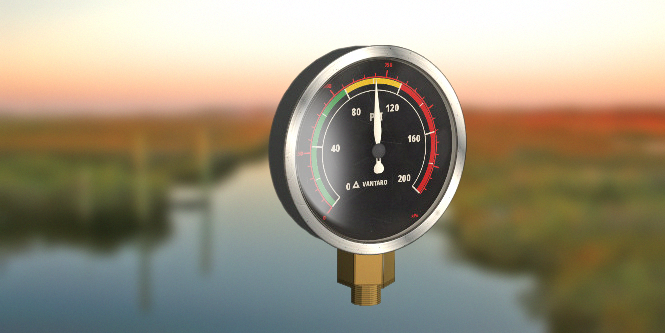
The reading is 100
